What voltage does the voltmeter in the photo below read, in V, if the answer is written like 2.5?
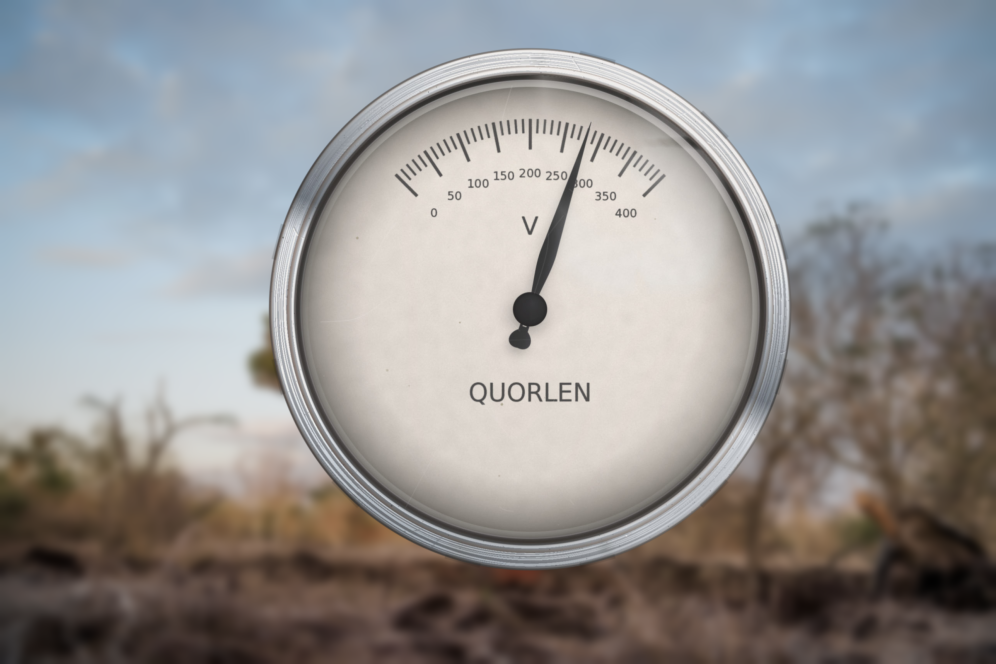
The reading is 280
